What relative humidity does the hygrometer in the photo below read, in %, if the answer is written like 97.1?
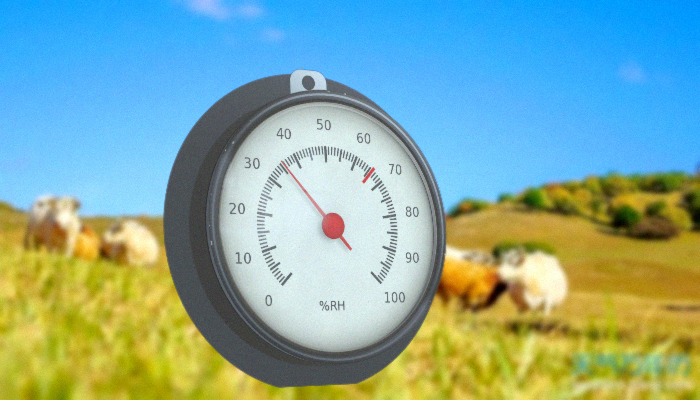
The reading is 35
